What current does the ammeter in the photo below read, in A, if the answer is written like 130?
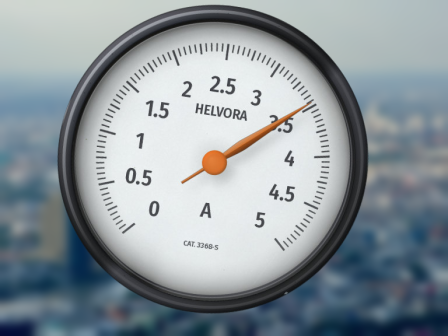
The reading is 3.45
